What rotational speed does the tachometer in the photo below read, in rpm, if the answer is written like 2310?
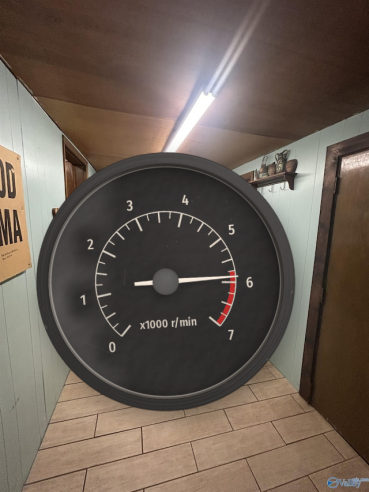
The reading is 5875
